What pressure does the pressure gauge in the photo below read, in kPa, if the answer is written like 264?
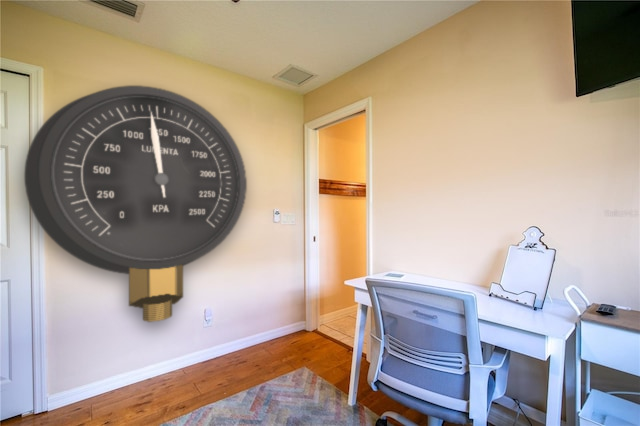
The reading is 1200
